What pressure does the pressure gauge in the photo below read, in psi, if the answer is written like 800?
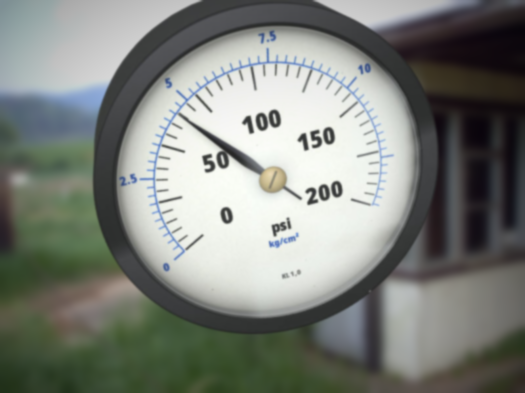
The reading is 65
